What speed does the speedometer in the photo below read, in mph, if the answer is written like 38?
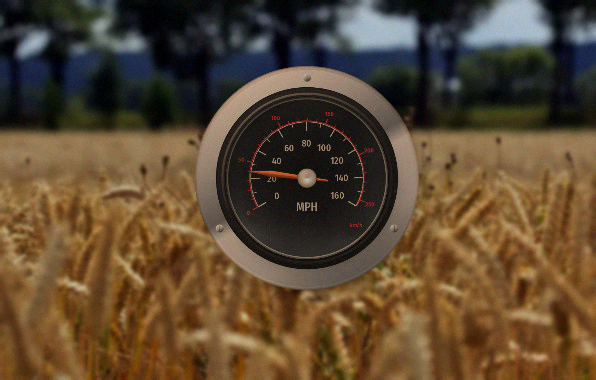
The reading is 25
